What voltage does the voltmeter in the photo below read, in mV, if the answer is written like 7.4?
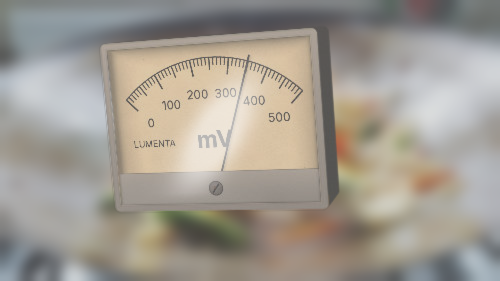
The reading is 350
